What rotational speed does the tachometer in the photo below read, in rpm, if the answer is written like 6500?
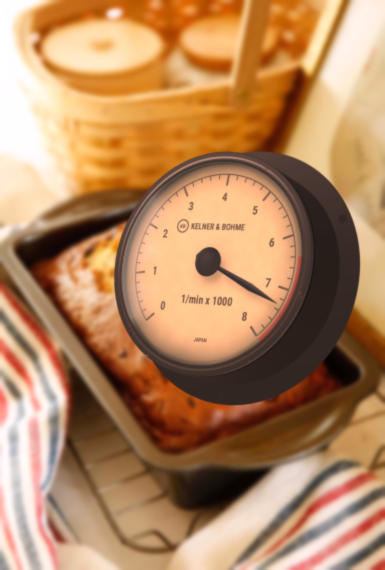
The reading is 7300
